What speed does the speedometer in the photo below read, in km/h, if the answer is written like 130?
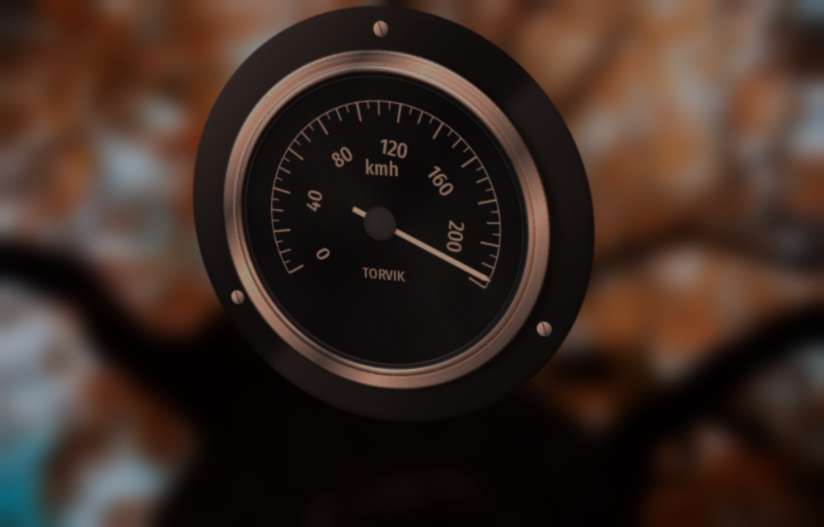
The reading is 215
